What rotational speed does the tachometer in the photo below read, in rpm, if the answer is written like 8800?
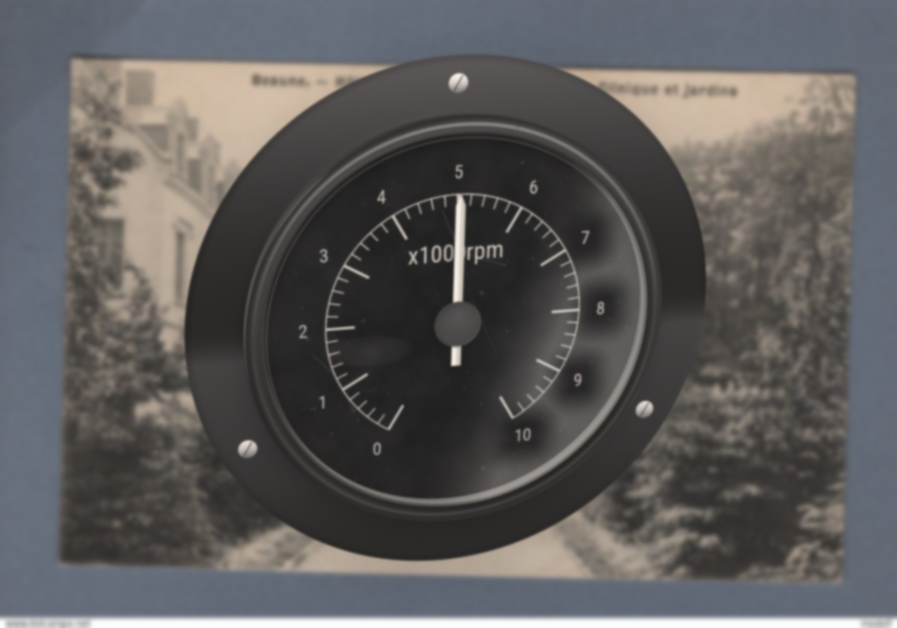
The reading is 5000
